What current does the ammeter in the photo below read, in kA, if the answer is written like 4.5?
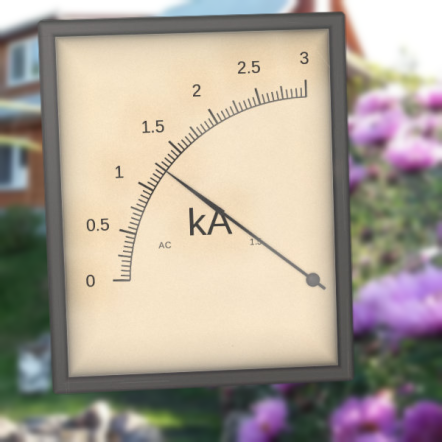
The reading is 1.25
